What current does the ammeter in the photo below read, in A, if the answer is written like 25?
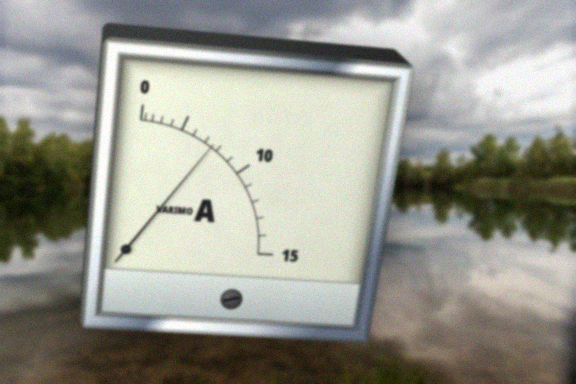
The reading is 7.5
